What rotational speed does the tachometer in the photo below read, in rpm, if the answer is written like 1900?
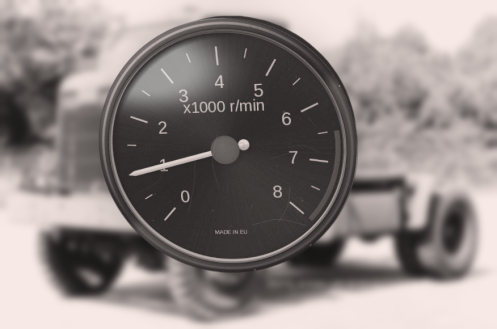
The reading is 1000
